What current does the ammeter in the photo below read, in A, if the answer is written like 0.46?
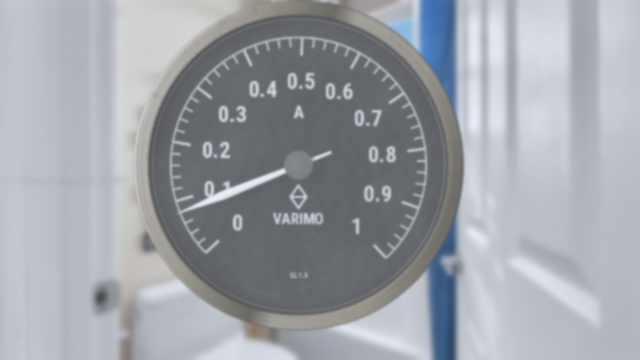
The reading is 0.08
